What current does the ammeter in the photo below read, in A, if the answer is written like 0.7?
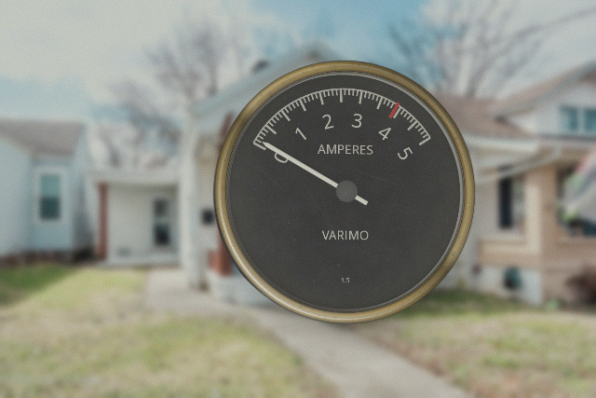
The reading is 0.1
